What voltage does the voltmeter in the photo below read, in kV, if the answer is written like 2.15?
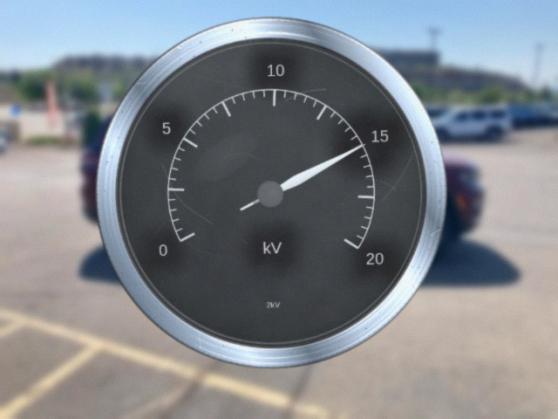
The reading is 15
